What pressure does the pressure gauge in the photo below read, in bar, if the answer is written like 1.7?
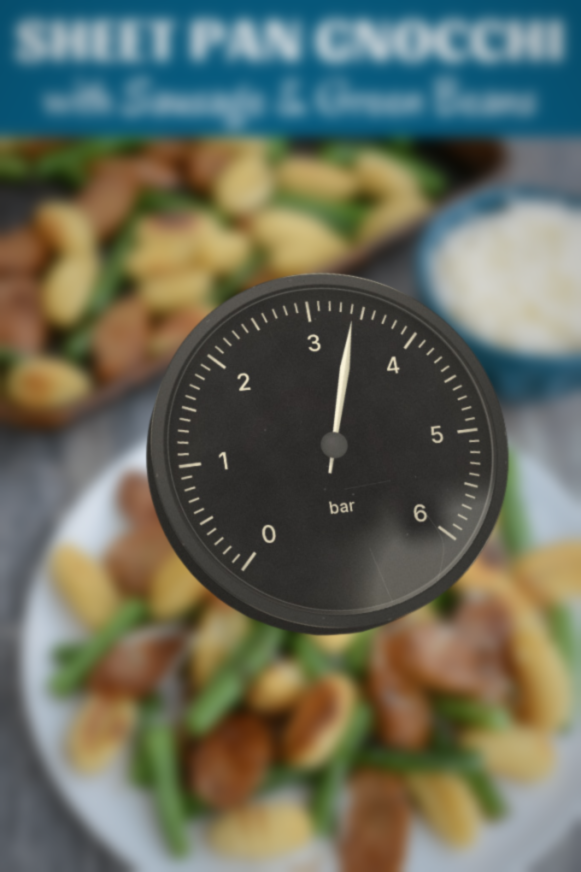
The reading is 3.4
